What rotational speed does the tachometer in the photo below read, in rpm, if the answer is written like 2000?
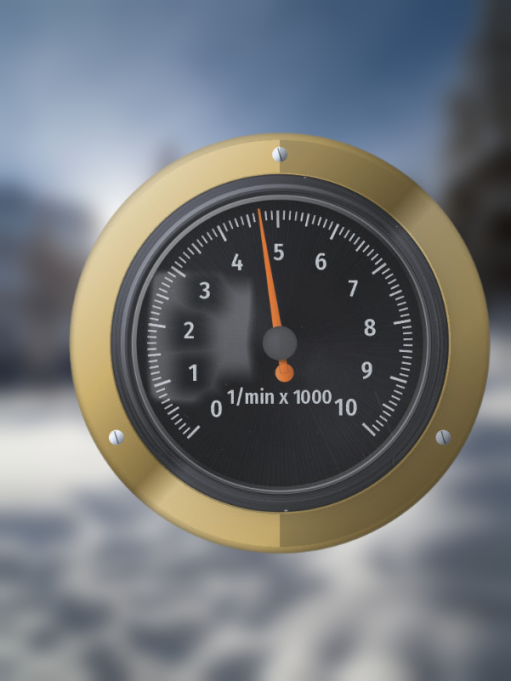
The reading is 4700
